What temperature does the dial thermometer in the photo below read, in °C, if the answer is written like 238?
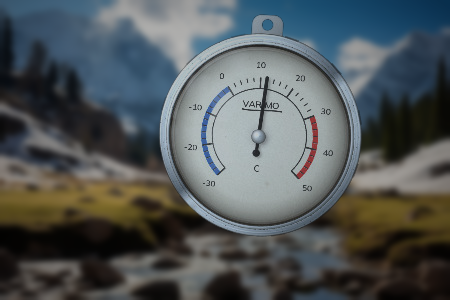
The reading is 12
